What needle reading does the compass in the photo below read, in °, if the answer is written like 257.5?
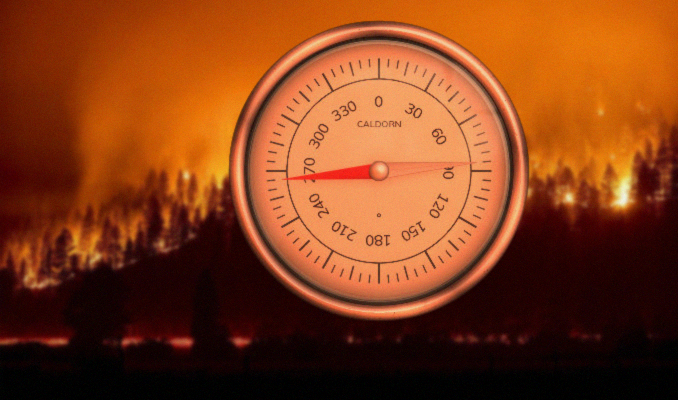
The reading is 265
